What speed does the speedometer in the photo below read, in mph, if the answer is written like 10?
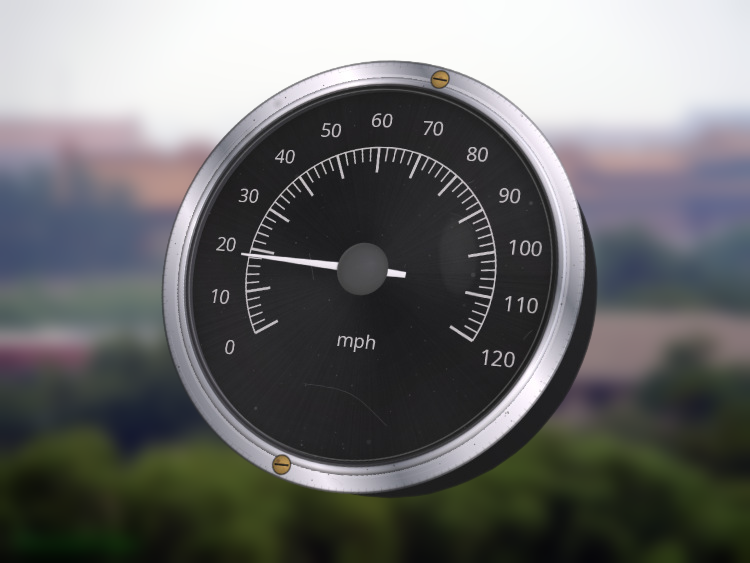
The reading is 18
